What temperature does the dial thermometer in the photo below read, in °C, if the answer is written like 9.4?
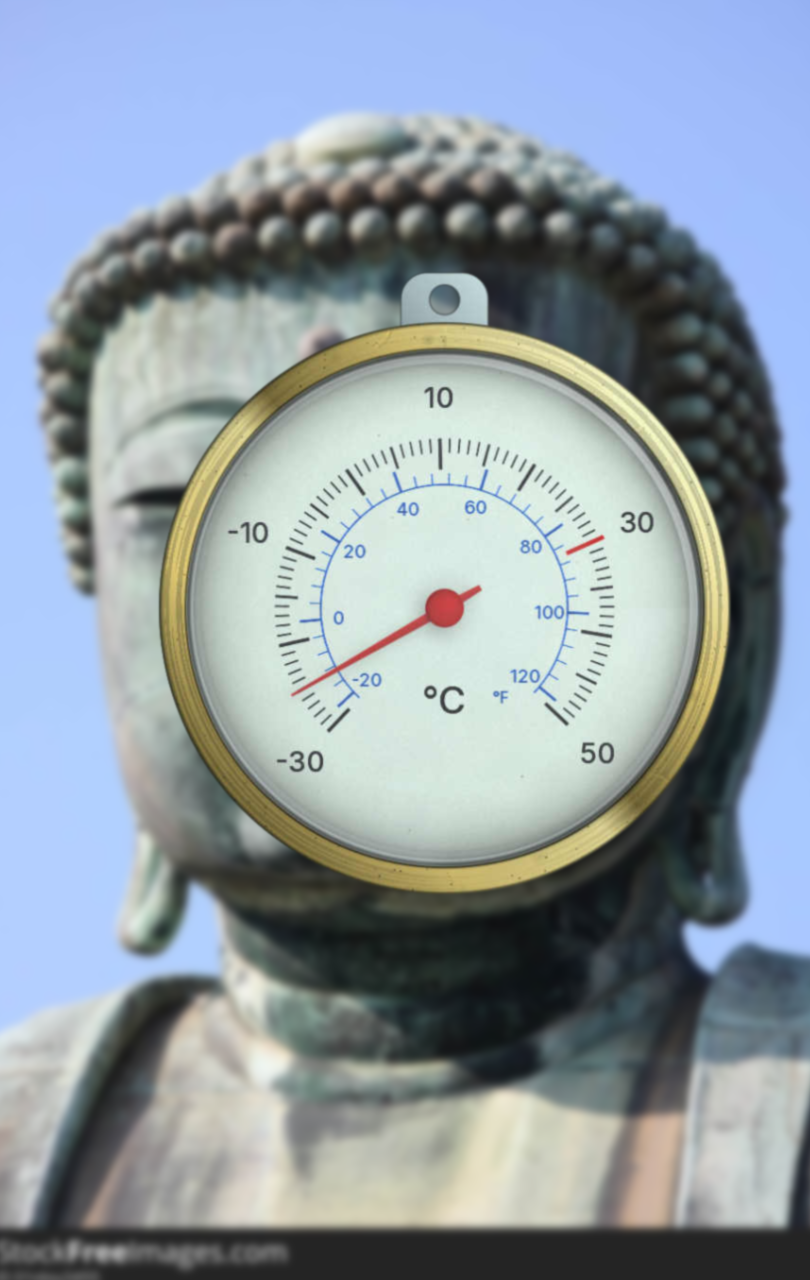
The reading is -25
